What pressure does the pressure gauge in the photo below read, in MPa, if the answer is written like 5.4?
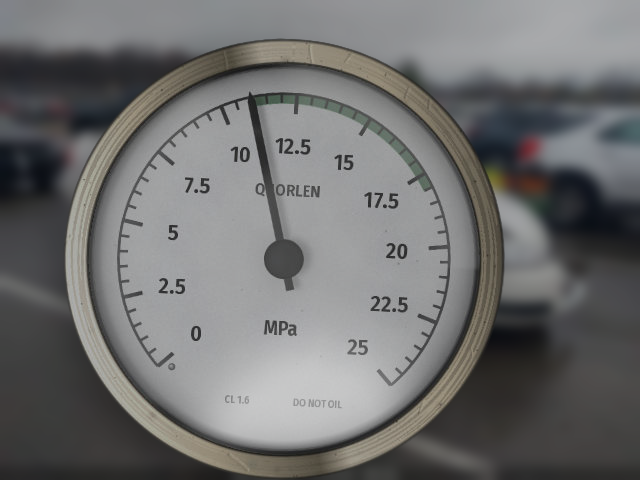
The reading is 11
